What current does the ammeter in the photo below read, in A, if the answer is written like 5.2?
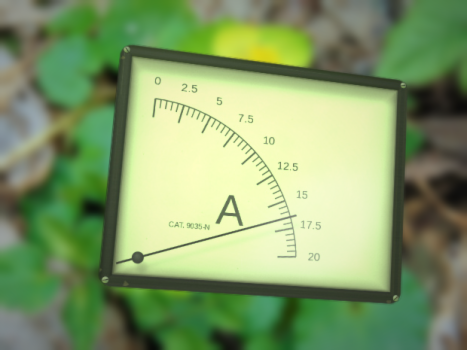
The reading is 16.5
